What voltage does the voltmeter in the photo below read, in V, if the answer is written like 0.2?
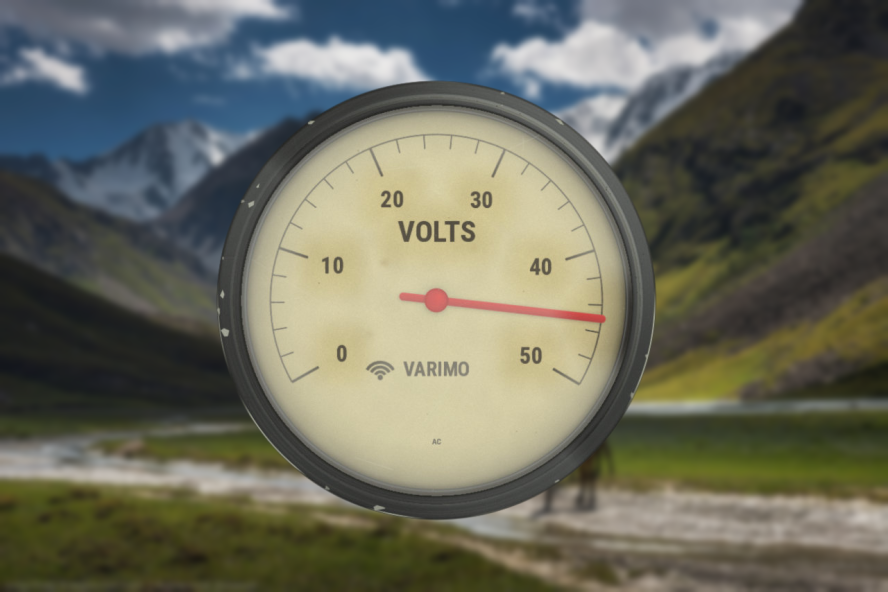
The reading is 45
